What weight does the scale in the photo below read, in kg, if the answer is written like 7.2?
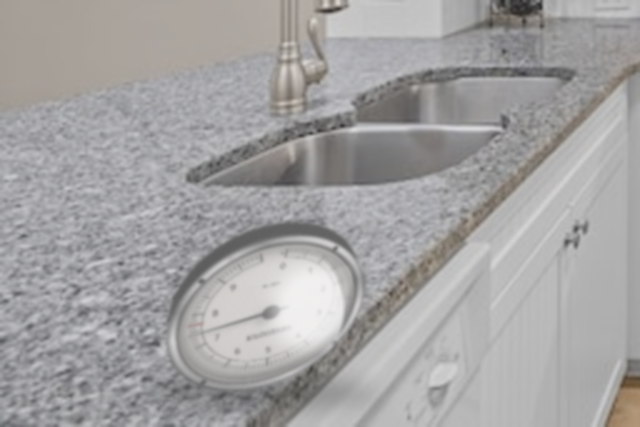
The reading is 7.5
